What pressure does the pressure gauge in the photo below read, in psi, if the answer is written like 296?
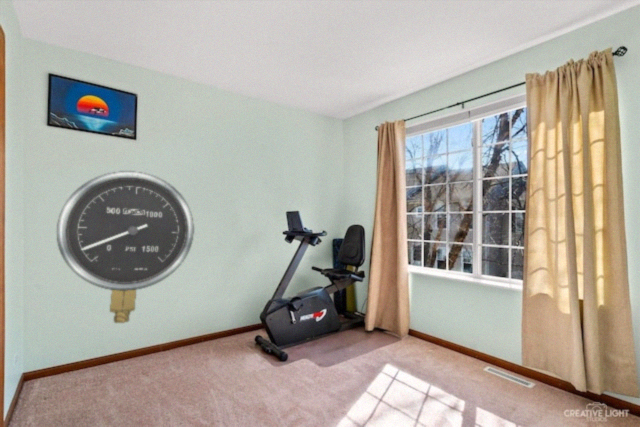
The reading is 100
